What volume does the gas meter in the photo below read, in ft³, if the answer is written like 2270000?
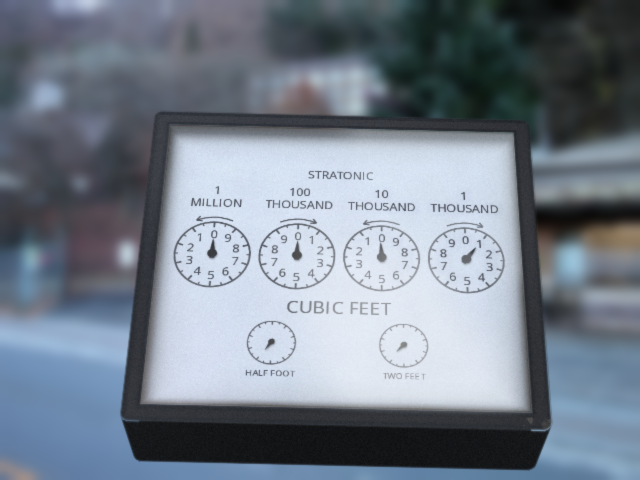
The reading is 100
